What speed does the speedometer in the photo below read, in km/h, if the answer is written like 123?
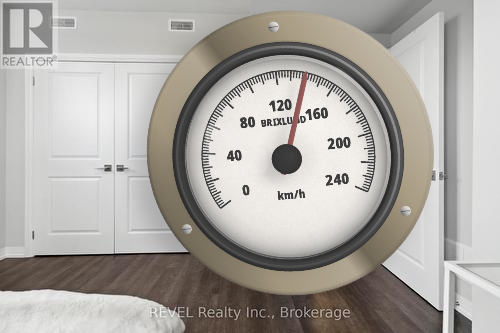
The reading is 140
